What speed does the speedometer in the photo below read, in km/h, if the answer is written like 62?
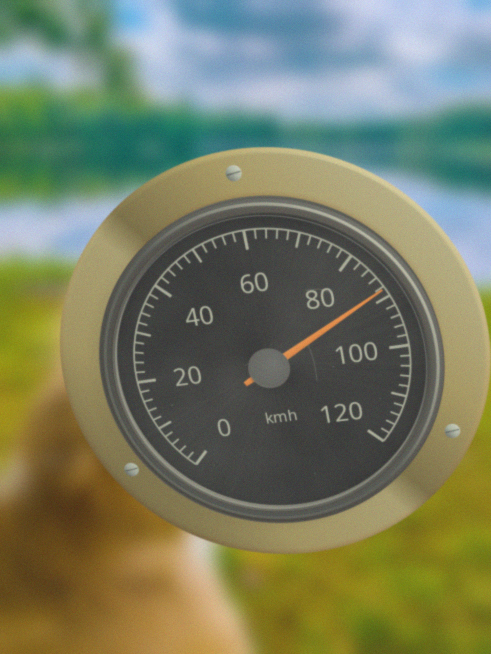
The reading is 88
